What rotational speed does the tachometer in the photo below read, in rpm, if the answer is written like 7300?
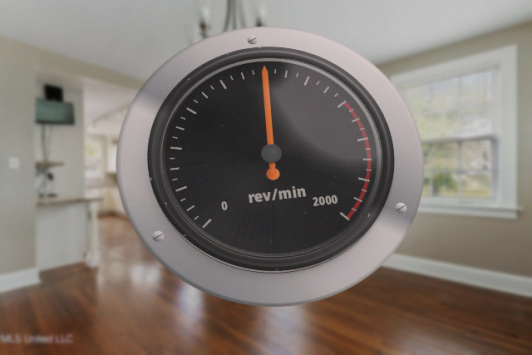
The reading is 1000
